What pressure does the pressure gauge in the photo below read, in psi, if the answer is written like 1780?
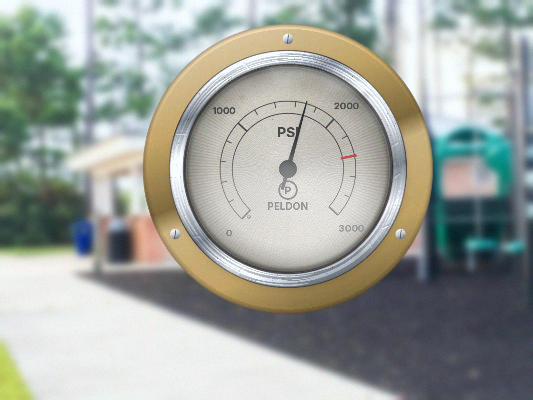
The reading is 1700
